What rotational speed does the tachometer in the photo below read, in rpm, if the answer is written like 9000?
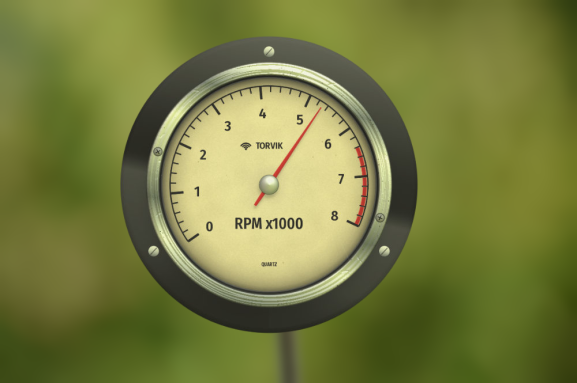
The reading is 5300
